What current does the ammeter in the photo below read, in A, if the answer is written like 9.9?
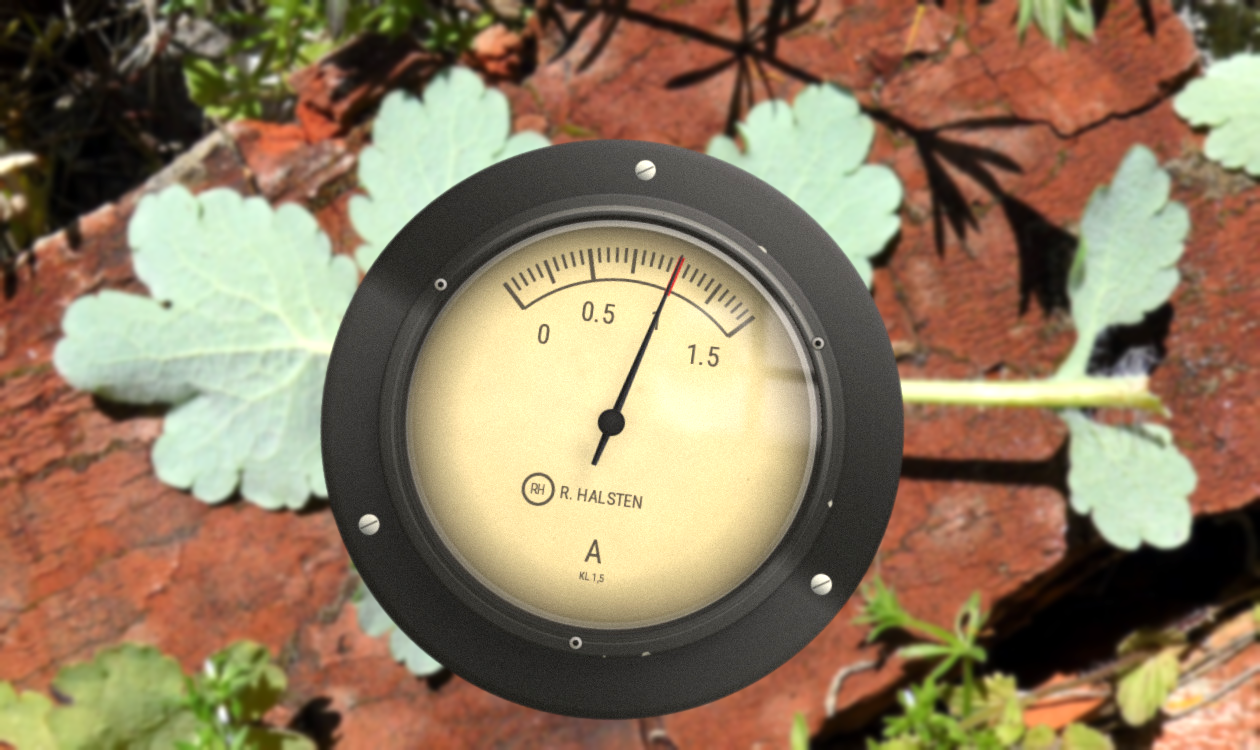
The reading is 1
